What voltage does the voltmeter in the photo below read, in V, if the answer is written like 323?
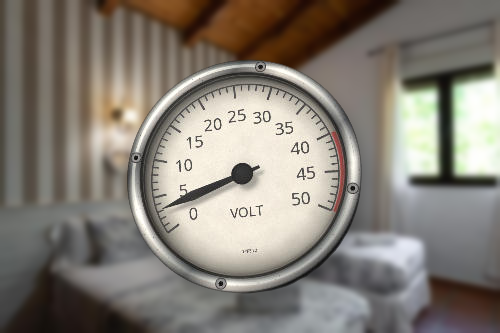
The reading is 3
